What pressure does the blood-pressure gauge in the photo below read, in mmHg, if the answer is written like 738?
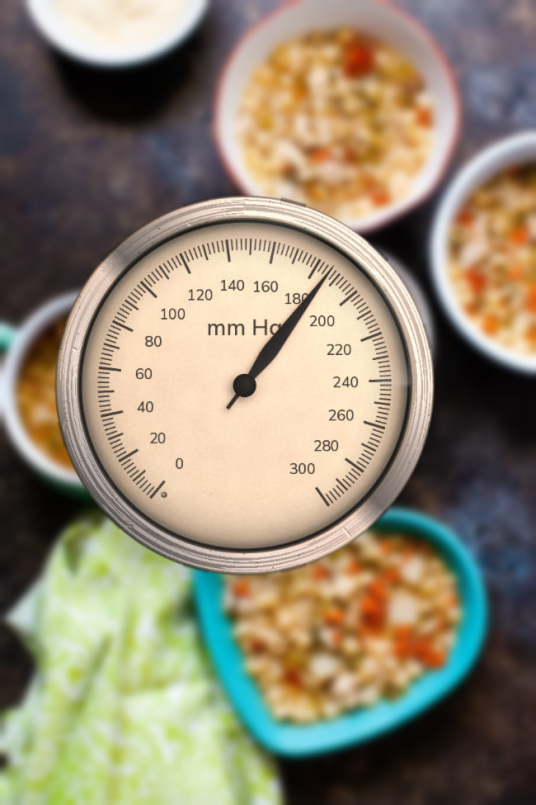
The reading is 186
